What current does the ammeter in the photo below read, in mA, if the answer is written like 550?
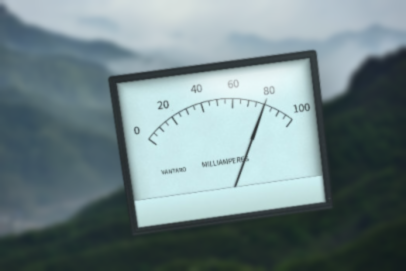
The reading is 80
